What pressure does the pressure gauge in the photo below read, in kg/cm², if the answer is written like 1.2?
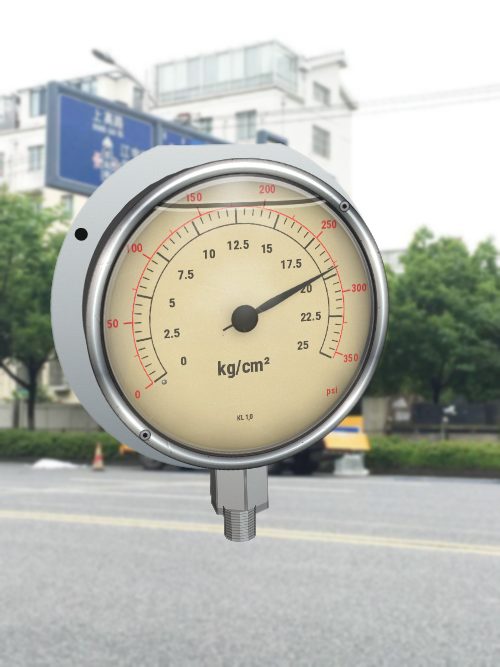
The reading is 19.5
